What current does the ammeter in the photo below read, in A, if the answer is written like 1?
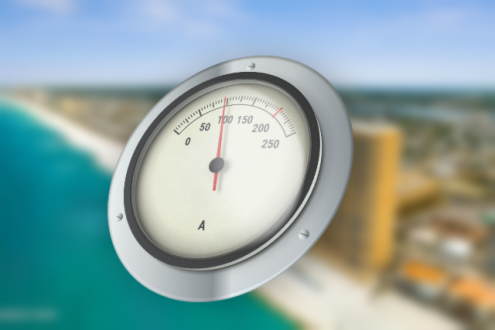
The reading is 100
